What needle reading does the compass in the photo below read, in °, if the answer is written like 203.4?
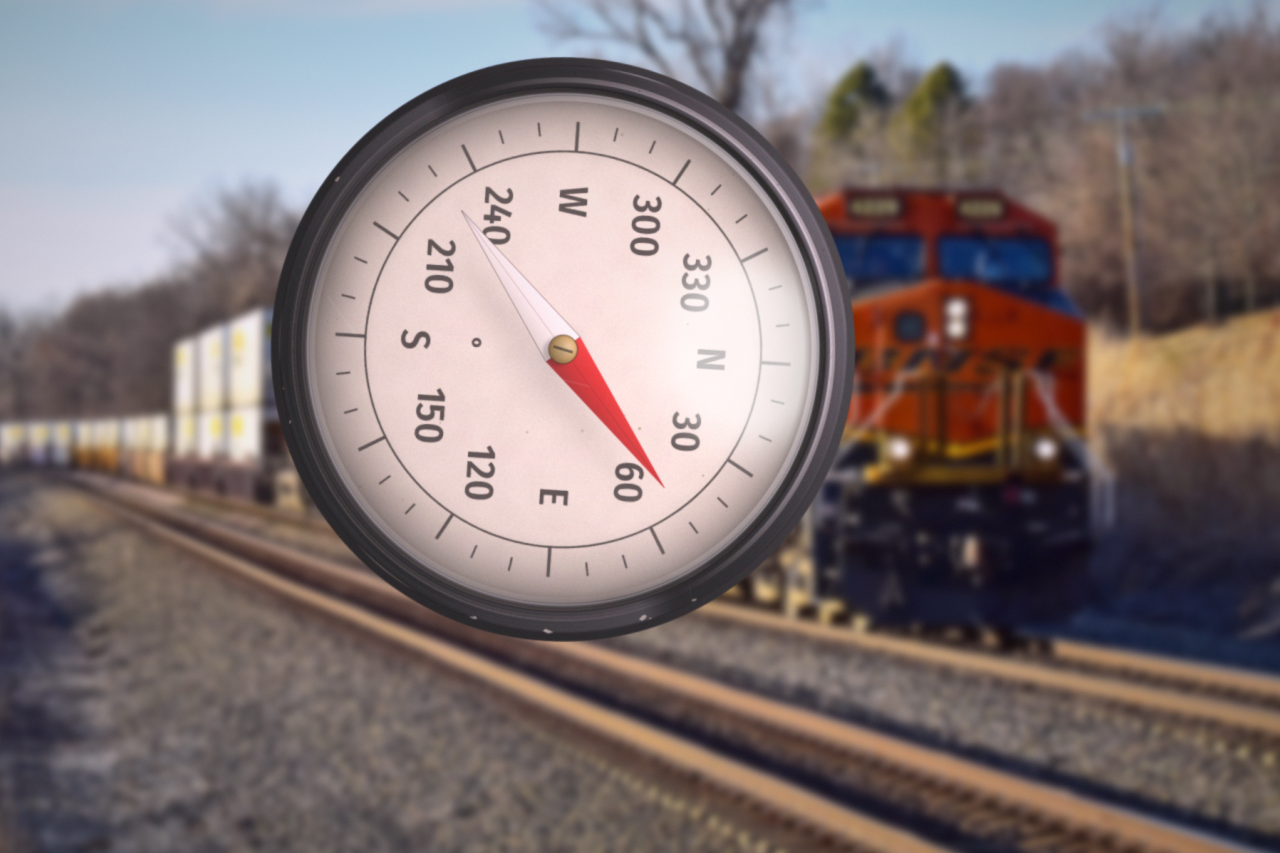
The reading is 50
